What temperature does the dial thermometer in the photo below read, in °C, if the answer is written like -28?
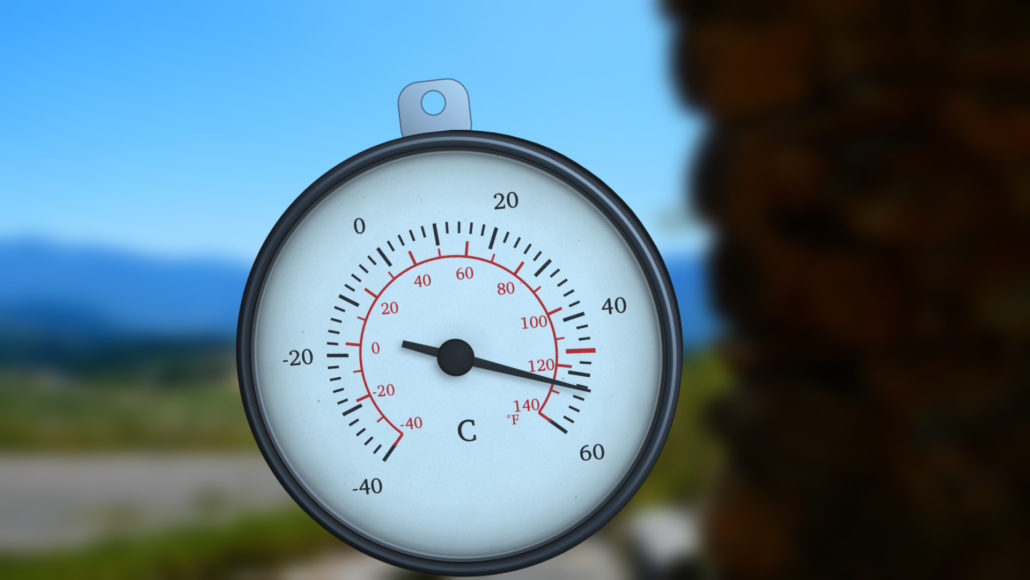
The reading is 52
